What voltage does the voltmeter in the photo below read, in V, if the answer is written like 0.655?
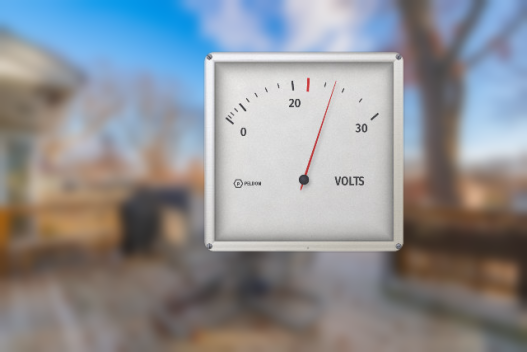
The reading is 25
